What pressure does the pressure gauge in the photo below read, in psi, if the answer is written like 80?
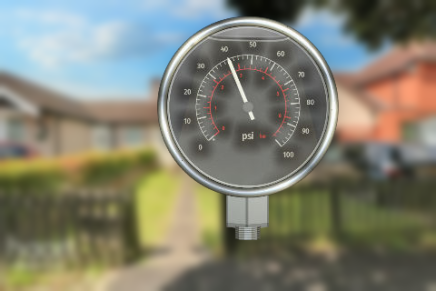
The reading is 40
